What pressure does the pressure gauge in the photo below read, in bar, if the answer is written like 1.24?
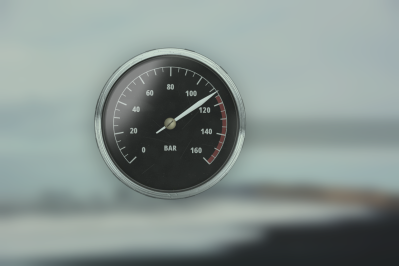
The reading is 112.5
